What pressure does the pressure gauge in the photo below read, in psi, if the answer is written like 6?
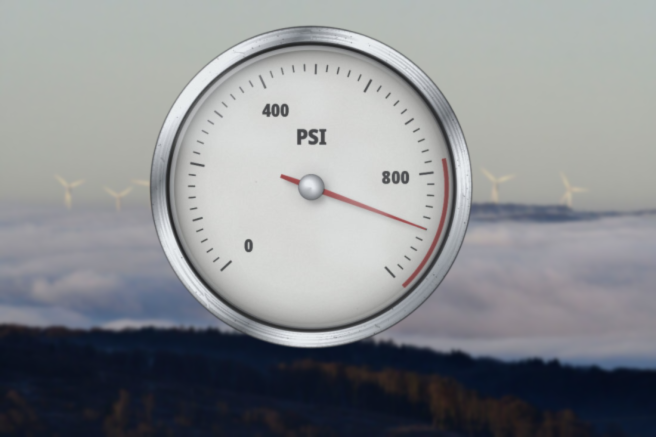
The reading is 900
